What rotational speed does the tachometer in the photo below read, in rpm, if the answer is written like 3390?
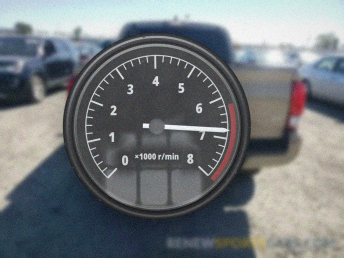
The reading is 6800
